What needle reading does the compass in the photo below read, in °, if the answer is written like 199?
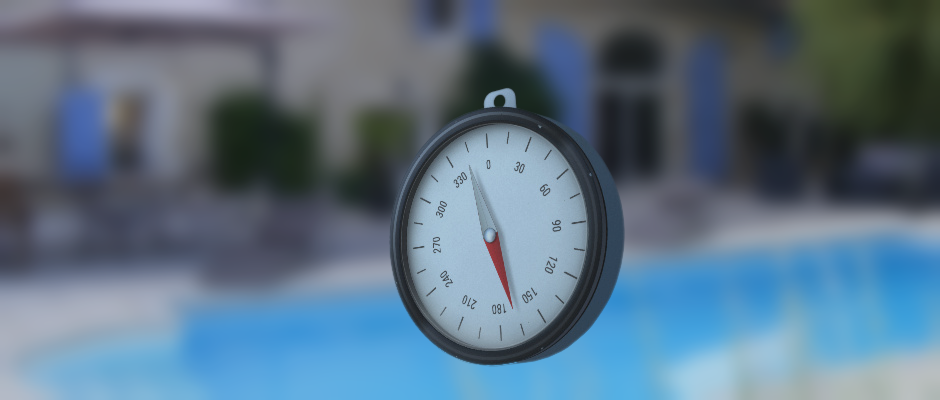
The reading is 165
